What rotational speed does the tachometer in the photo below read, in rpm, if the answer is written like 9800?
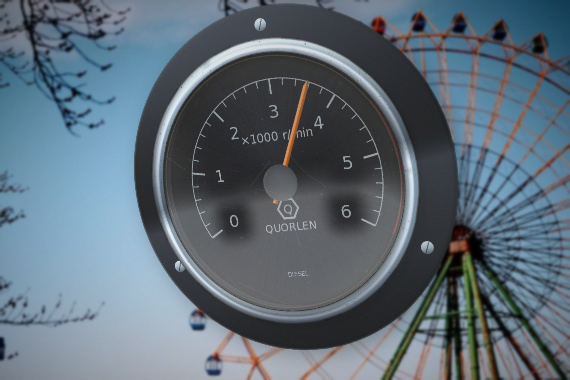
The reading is 3600
